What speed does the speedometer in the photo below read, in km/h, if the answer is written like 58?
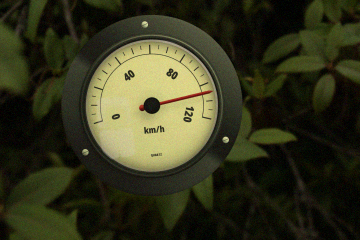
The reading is 105
